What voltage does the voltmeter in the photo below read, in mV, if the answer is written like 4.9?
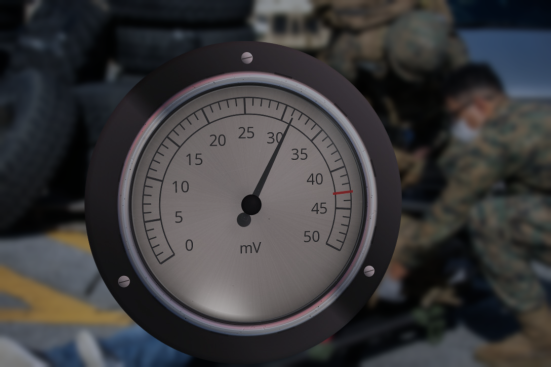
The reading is 31
